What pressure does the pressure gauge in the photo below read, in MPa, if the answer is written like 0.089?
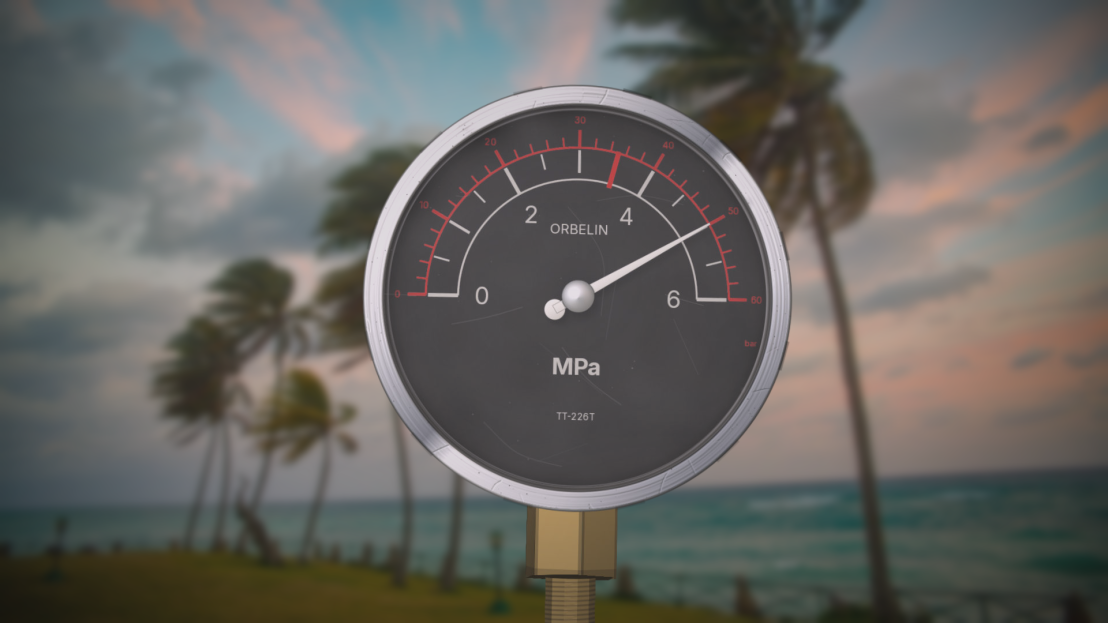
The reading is 5
